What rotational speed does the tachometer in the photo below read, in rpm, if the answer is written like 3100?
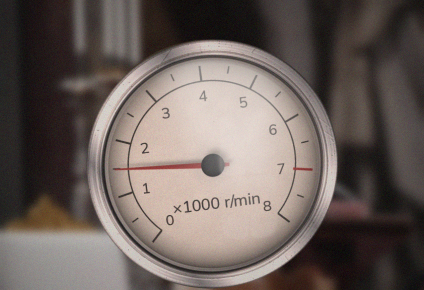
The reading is 1500
